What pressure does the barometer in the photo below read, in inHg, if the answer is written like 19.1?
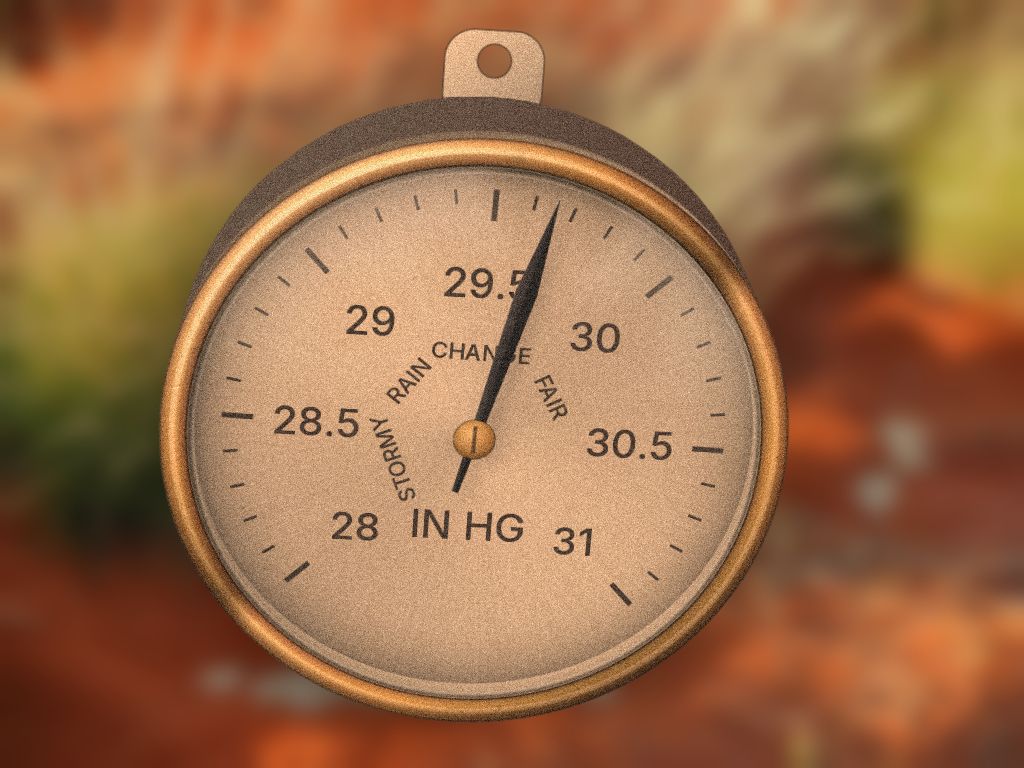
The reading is 29.65
